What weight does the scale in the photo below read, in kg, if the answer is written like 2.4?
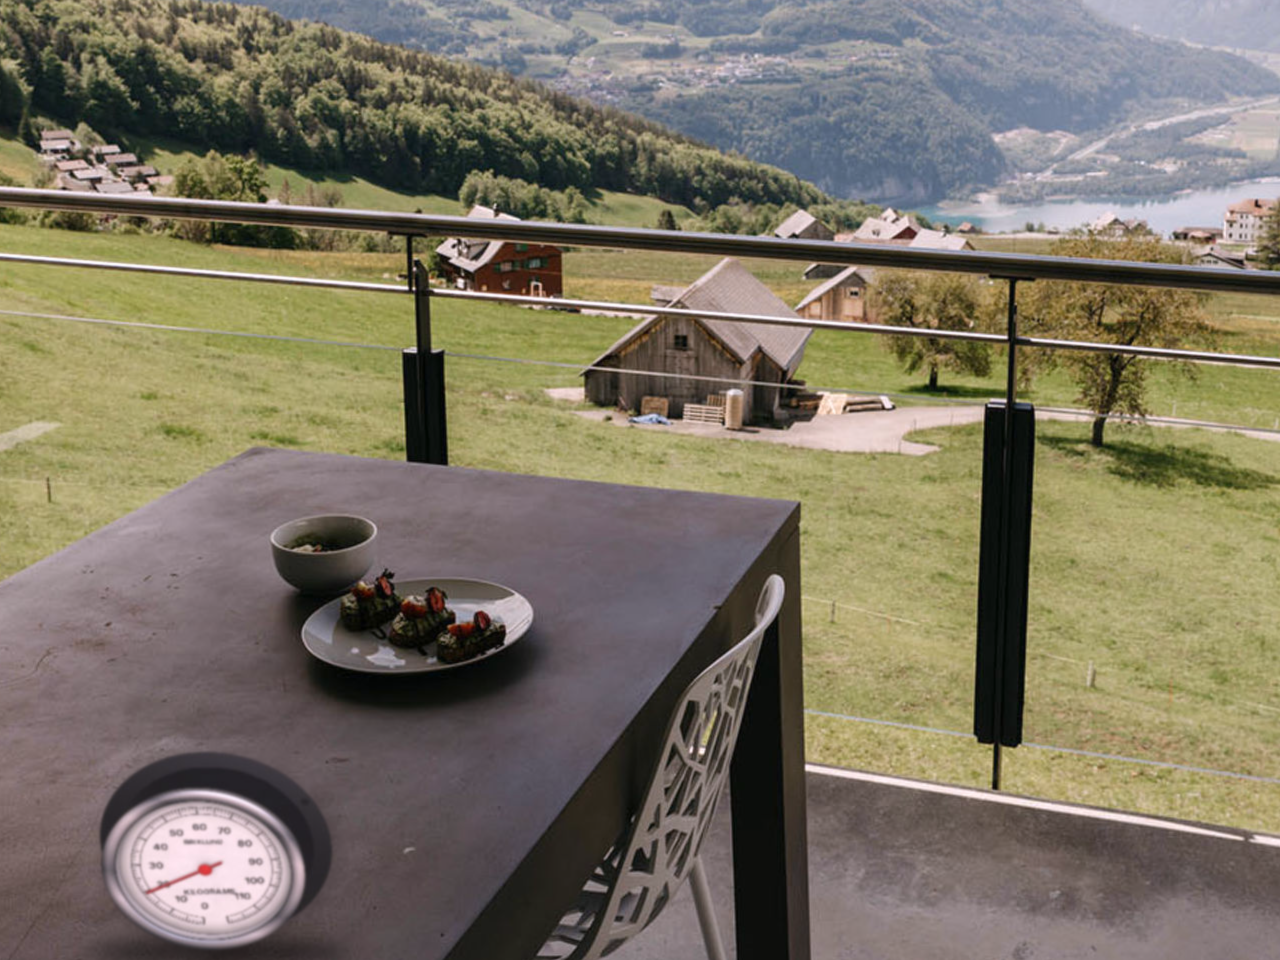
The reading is 20
